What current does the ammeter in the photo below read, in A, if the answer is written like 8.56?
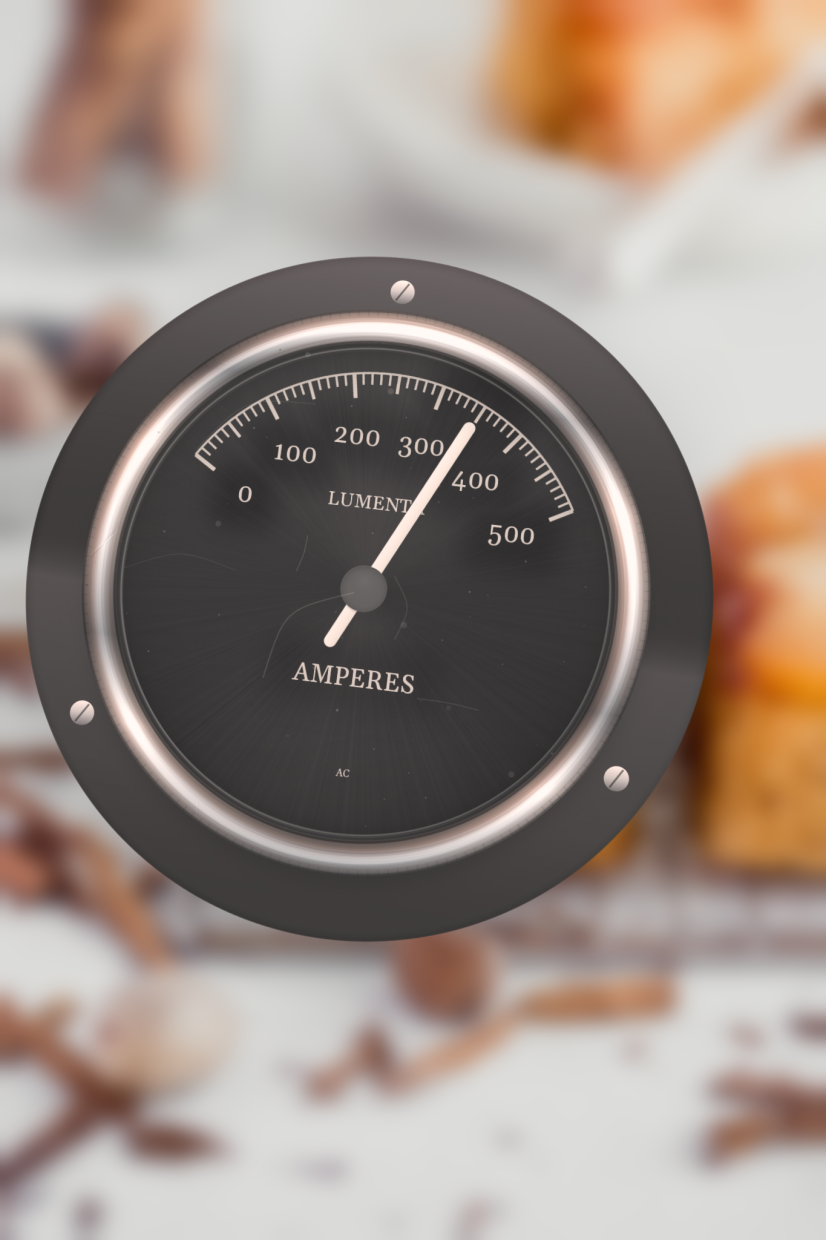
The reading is 350
